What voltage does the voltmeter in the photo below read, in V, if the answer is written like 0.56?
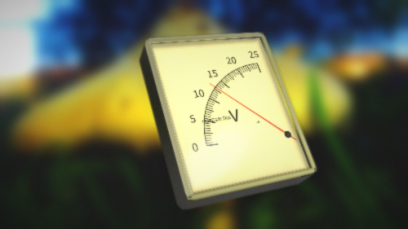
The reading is 12.5
